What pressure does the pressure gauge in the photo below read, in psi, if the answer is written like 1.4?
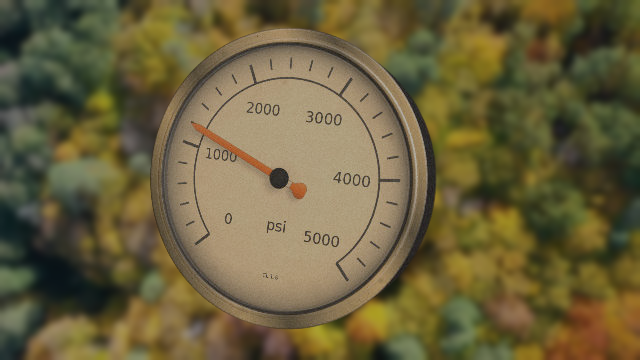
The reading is 1200
